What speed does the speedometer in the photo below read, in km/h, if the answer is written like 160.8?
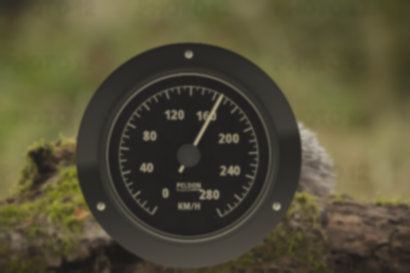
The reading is 165
